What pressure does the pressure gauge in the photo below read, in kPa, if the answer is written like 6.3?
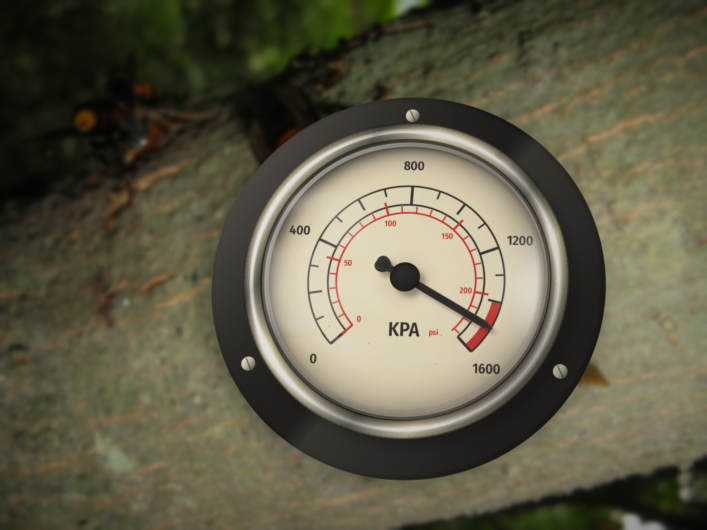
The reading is 1500
